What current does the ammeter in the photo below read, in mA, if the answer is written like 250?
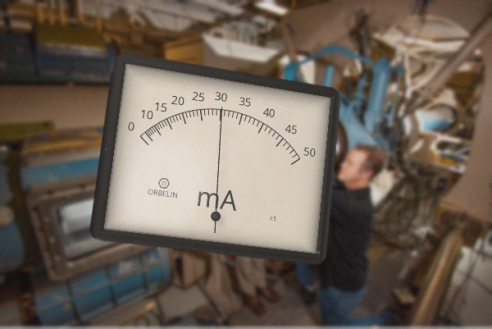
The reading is 30
